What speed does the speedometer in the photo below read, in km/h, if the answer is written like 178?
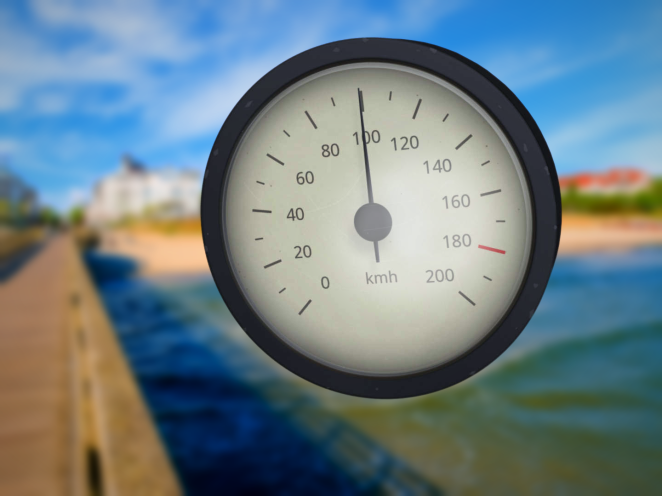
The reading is 100
